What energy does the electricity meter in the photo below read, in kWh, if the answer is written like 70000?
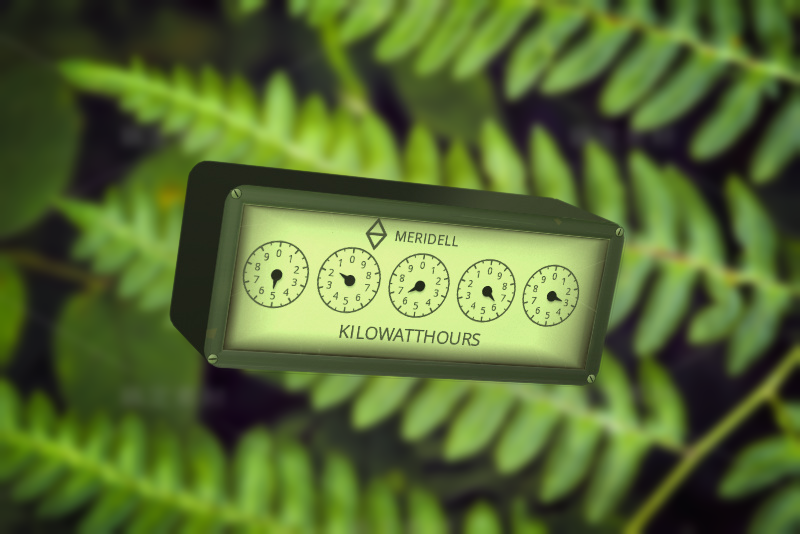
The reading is 51663
